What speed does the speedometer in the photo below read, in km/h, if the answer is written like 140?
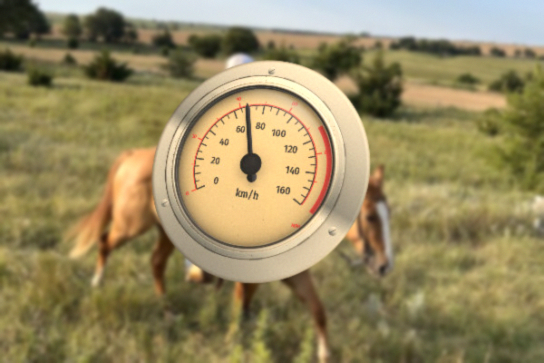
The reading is 70
